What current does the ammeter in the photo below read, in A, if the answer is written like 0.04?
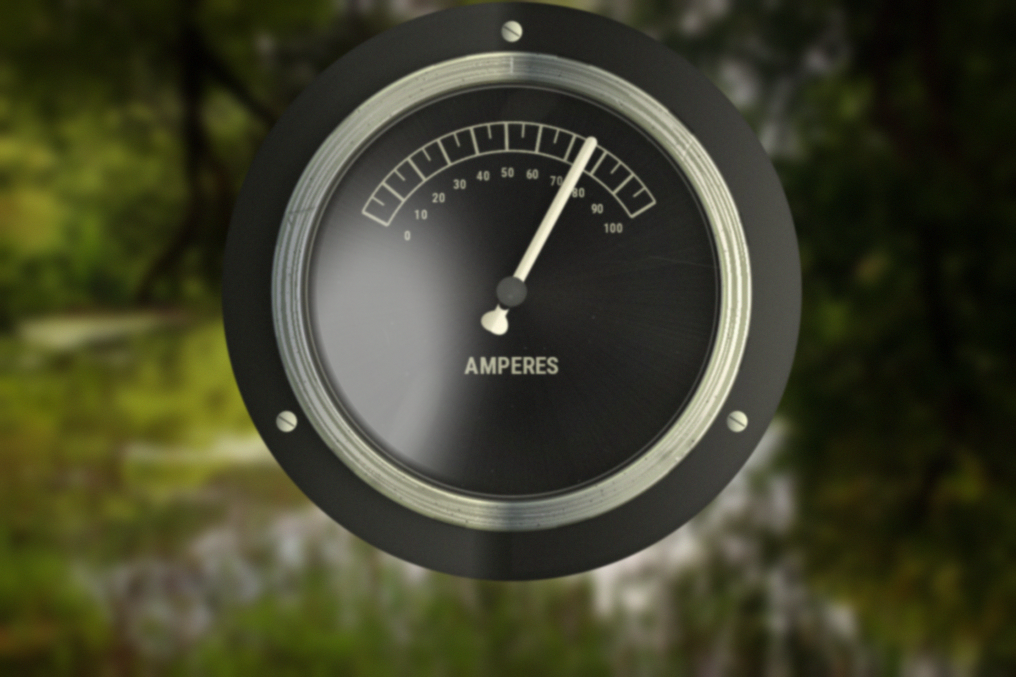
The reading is 75
